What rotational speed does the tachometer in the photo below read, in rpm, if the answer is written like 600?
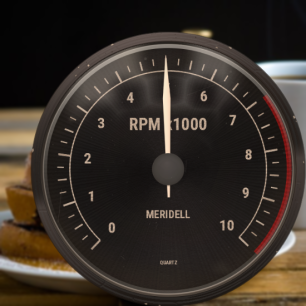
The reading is 5000
